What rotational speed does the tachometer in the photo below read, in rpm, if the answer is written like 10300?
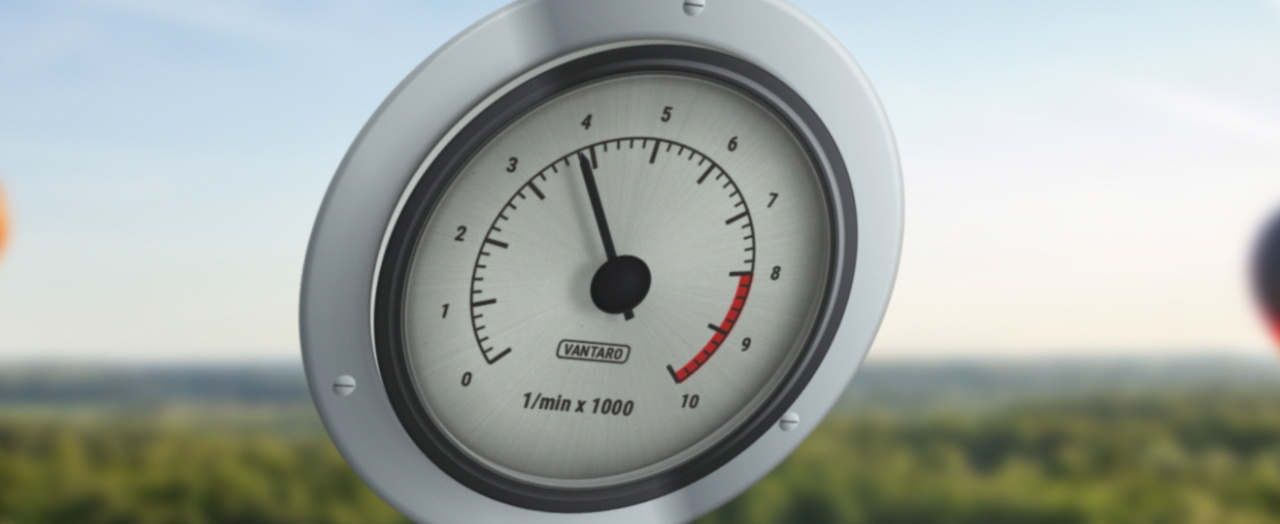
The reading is 3800
